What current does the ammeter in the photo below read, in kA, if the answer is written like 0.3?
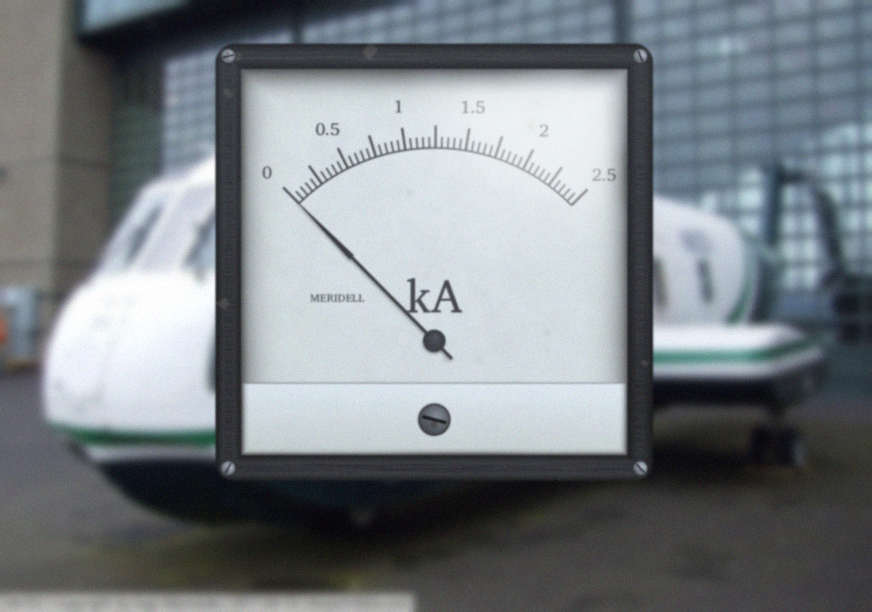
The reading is 0
